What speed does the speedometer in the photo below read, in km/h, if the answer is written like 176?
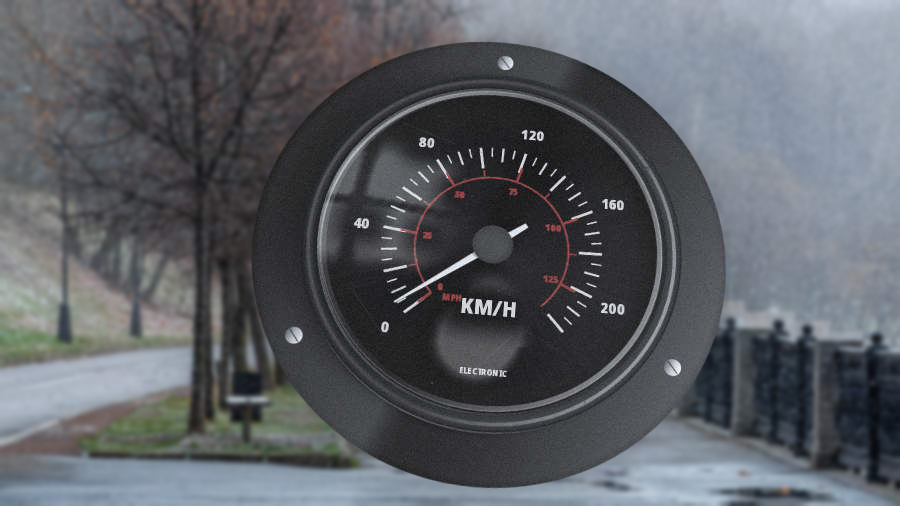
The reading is 5
